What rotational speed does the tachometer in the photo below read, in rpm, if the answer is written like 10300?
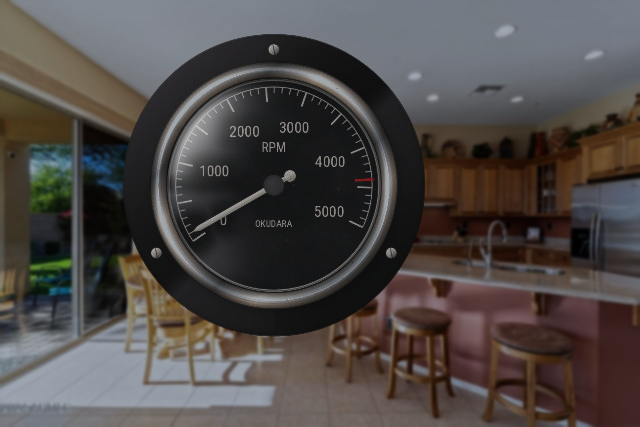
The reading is 100
